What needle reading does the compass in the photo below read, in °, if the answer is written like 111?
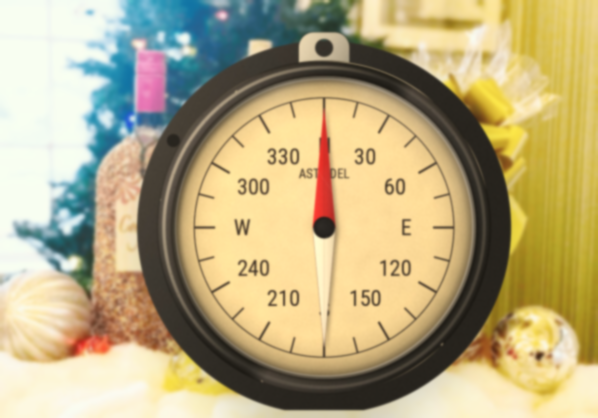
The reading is 0
